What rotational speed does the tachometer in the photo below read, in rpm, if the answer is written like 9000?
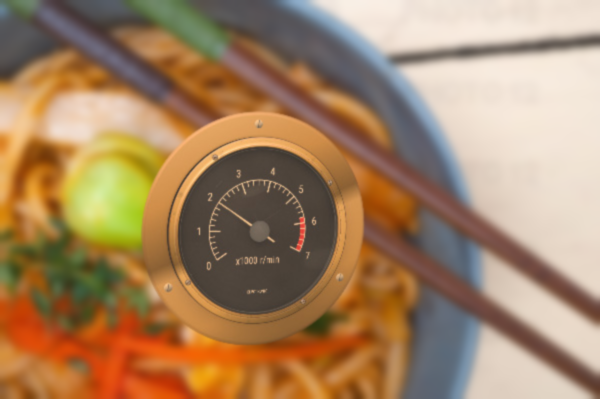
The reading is 2000
